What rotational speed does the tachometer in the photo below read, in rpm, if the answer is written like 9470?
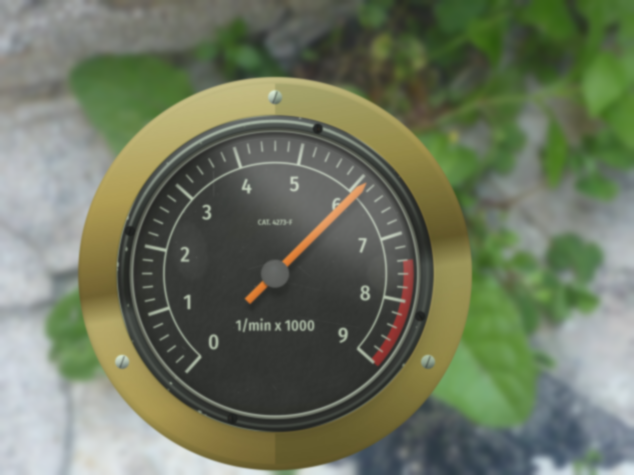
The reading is 6100
